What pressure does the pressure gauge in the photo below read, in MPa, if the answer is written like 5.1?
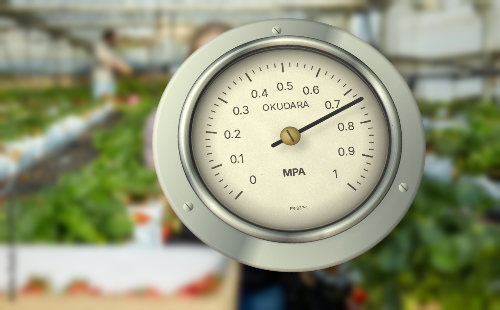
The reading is 0.74
